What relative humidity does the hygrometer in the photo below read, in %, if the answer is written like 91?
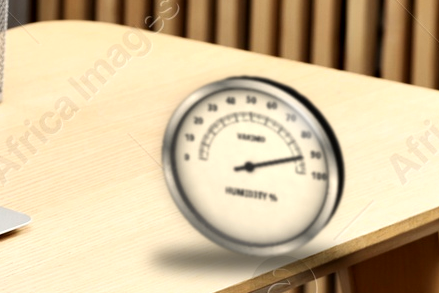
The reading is 90
